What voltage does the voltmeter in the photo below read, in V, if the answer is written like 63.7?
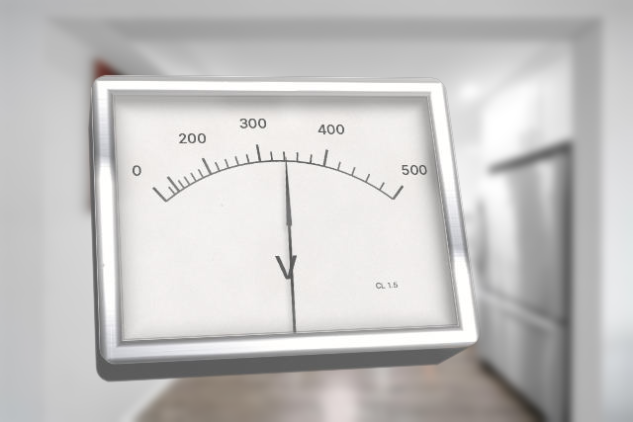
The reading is 340
